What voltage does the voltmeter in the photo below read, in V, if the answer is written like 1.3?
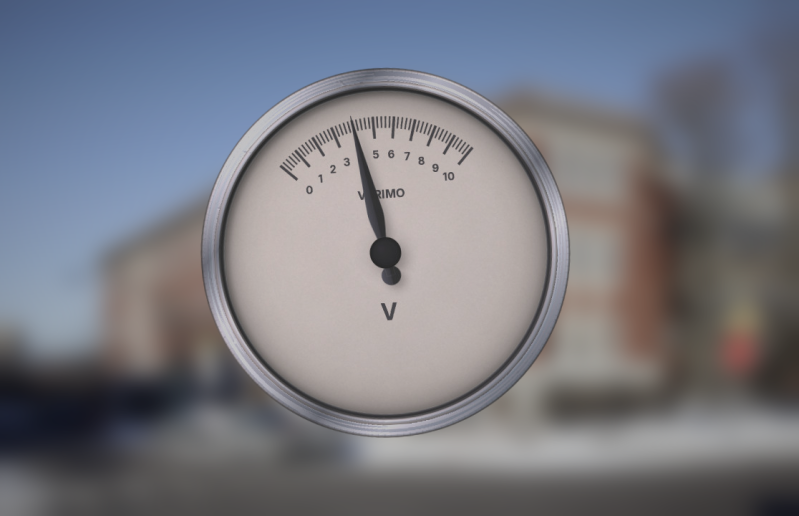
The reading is 4
